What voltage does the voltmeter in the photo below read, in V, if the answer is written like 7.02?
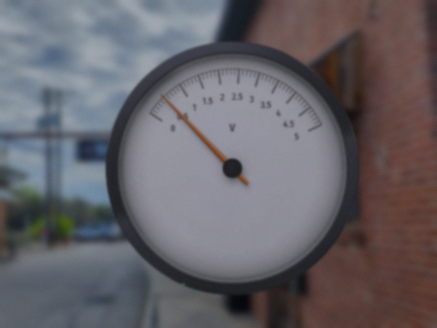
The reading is 0.5
